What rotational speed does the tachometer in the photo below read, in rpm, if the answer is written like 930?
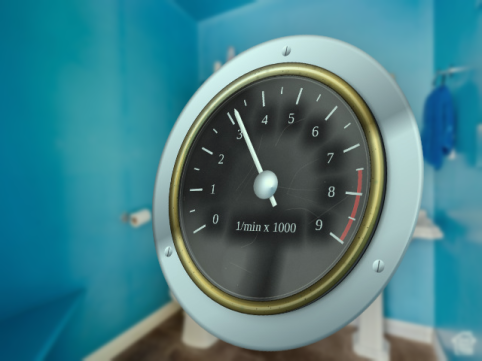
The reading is 3250
